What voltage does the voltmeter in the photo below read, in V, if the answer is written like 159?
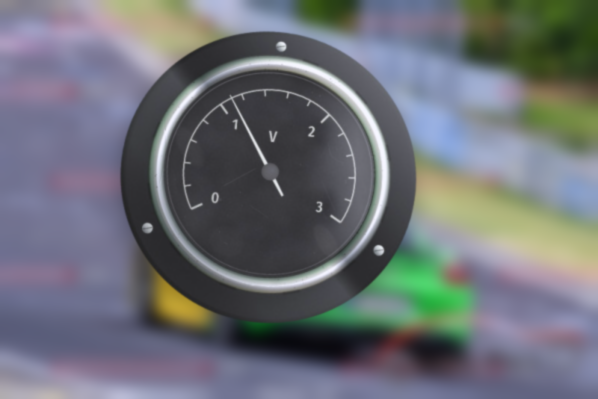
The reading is 1.1
